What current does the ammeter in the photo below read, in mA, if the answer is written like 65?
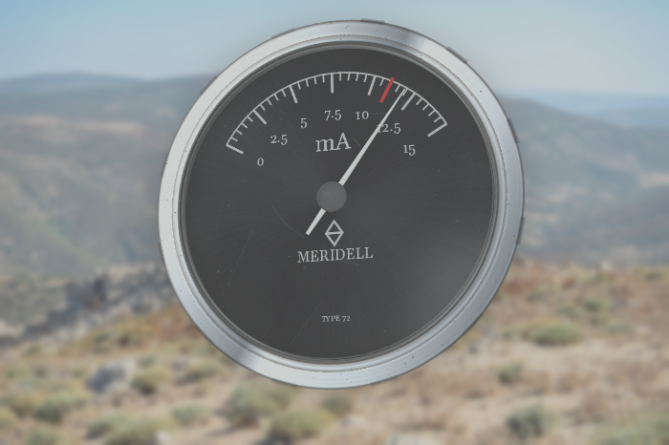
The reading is 12
